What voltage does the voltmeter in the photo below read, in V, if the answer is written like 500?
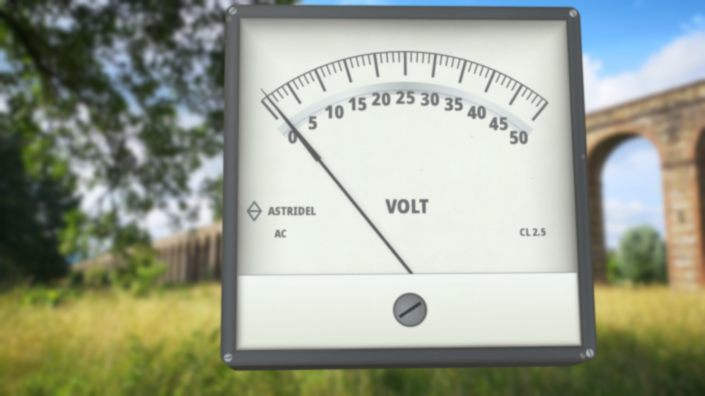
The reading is 1
